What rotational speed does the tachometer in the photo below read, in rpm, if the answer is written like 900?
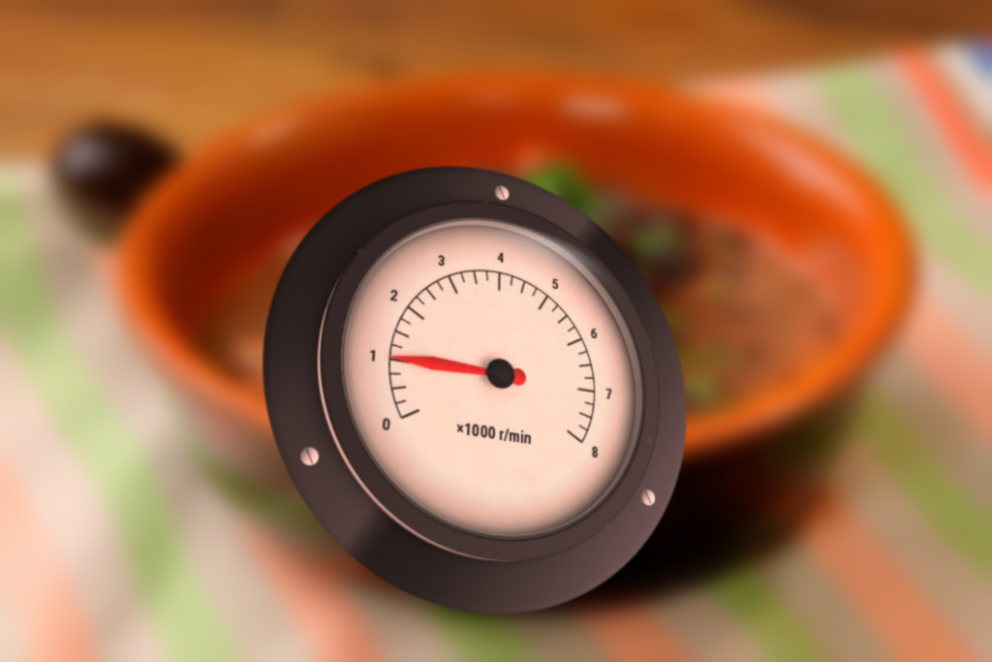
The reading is 1000
